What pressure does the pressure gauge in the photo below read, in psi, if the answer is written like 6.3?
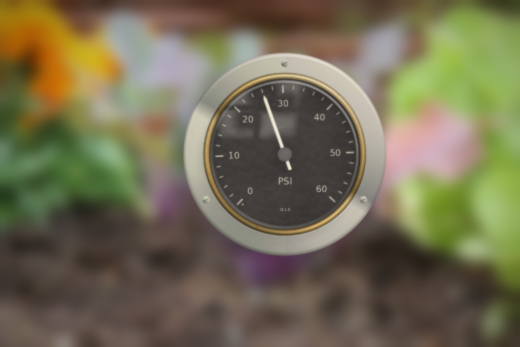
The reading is 26
